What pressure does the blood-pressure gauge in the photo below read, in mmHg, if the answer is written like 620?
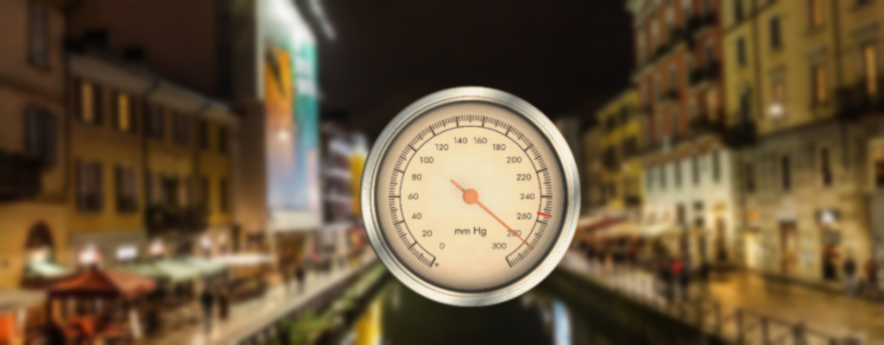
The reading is 280
